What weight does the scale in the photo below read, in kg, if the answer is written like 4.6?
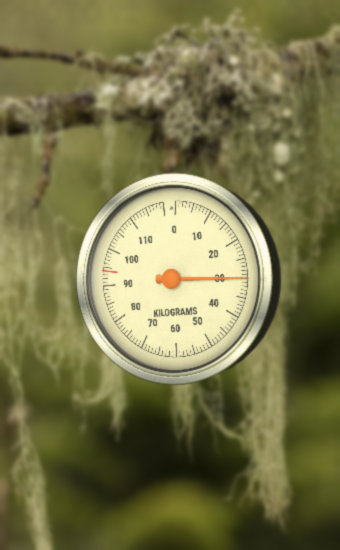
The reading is 30
